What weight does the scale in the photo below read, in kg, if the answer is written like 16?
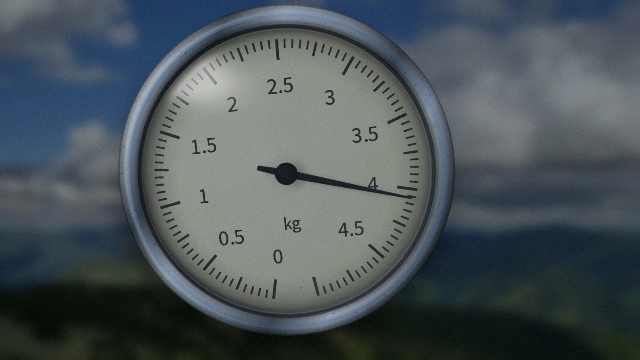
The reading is 4.05
